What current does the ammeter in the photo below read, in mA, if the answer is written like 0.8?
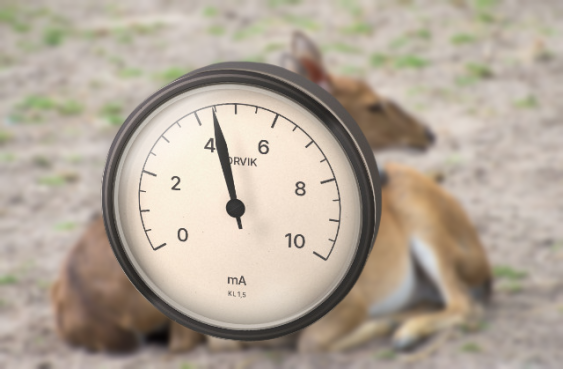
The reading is 4.5
